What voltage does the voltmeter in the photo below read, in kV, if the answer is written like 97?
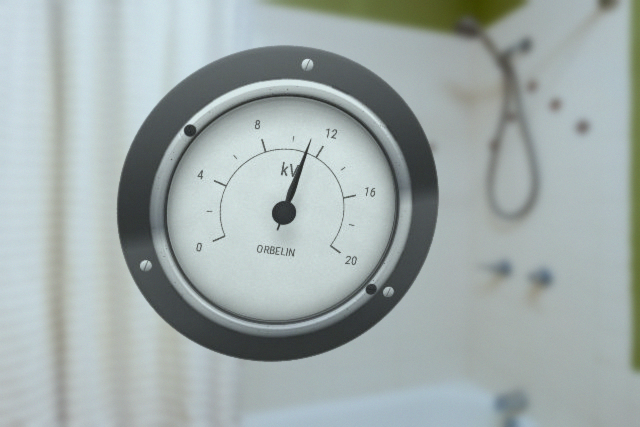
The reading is 11
